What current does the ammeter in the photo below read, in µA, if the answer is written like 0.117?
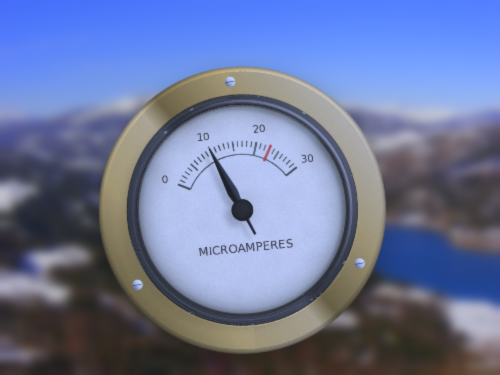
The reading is 10
